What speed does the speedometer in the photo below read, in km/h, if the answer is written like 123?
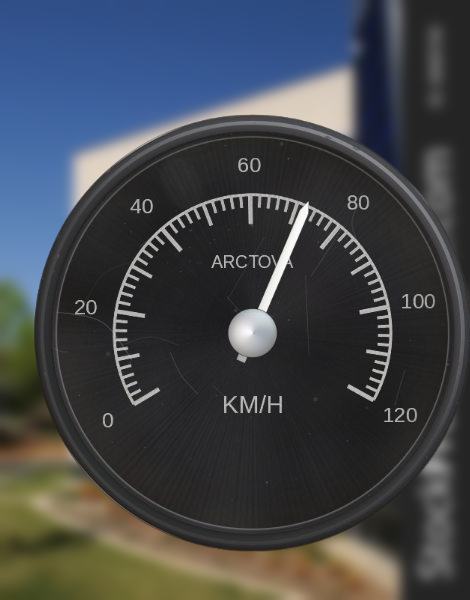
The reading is 72
